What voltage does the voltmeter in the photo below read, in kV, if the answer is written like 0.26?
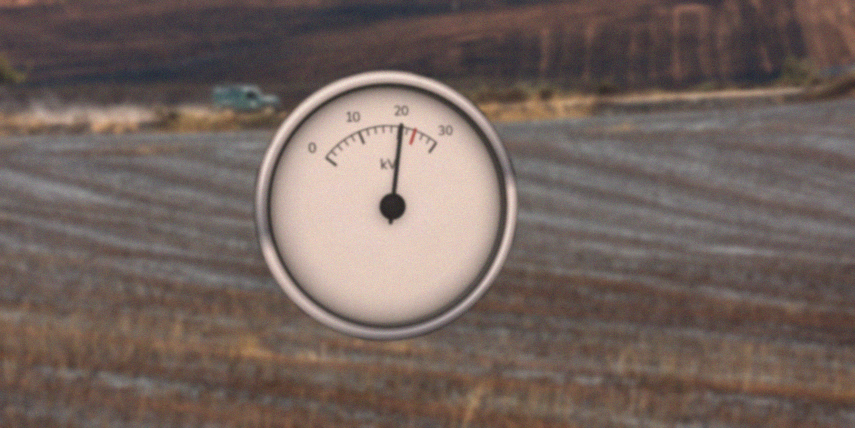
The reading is 20
